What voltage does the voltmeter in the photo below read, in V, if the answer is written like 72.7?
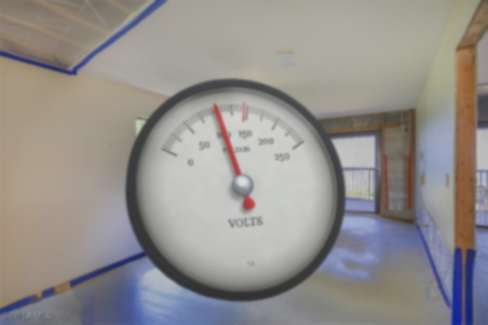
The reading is 100
